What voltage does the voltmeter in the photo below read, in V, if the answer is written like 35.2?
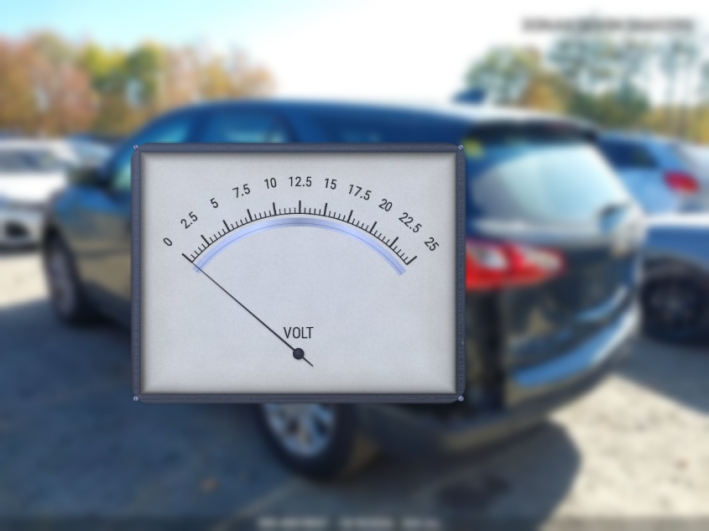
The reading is 0
